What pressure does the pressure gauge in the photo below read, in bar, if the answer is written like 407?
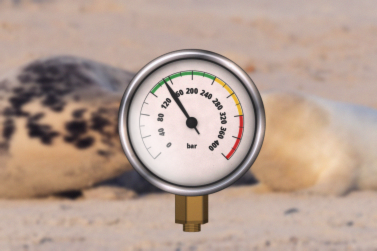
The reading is 150
